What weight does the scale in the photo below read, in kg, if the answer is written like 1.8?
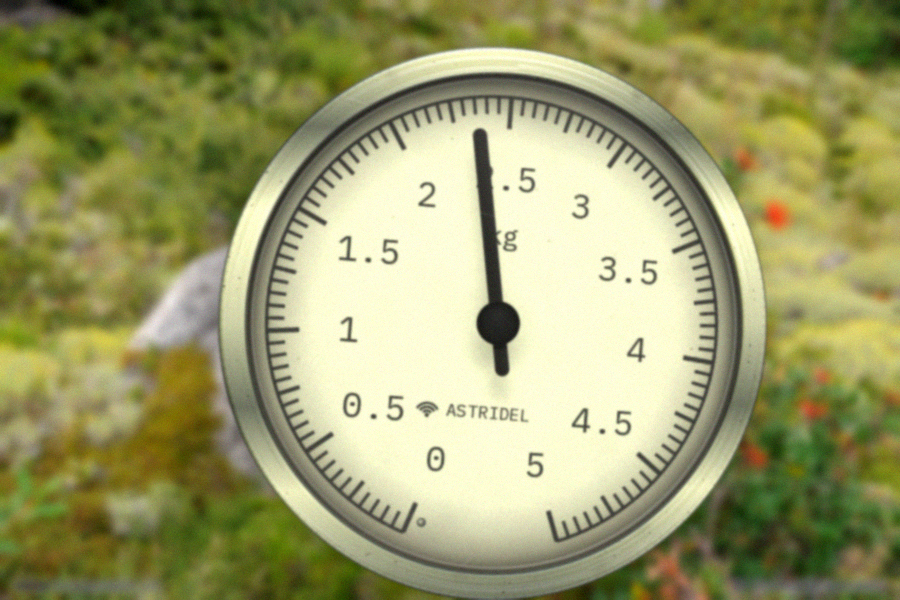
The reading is 2.35
